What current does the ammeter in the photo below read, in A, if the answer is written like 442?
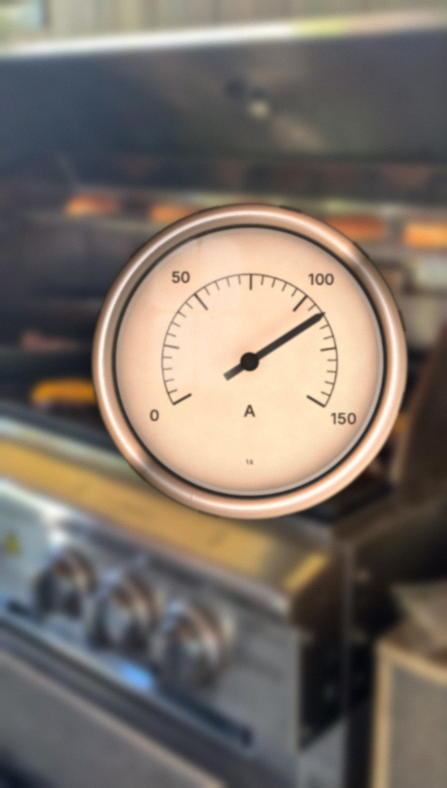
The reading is 110
